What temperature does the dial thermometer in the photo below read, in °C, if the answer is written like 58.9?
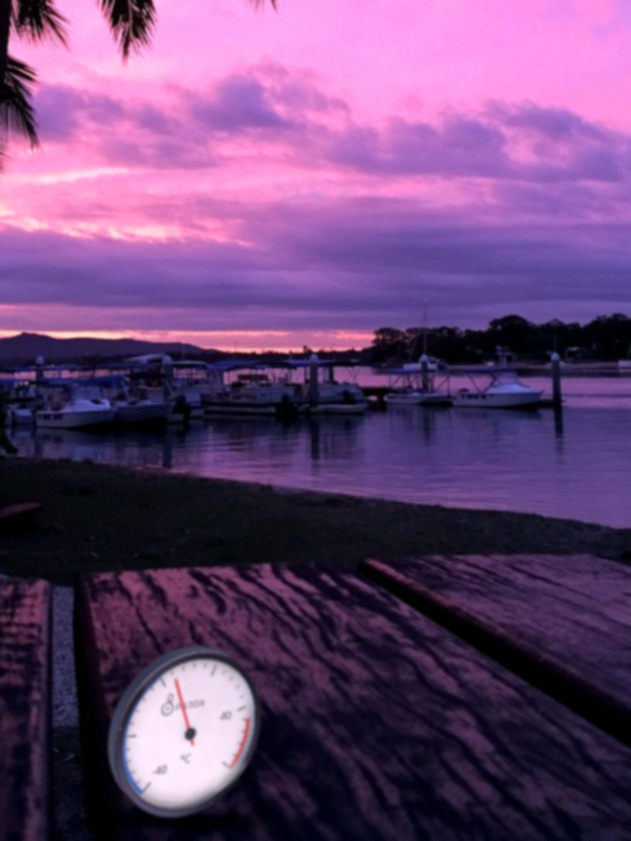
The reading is 4
